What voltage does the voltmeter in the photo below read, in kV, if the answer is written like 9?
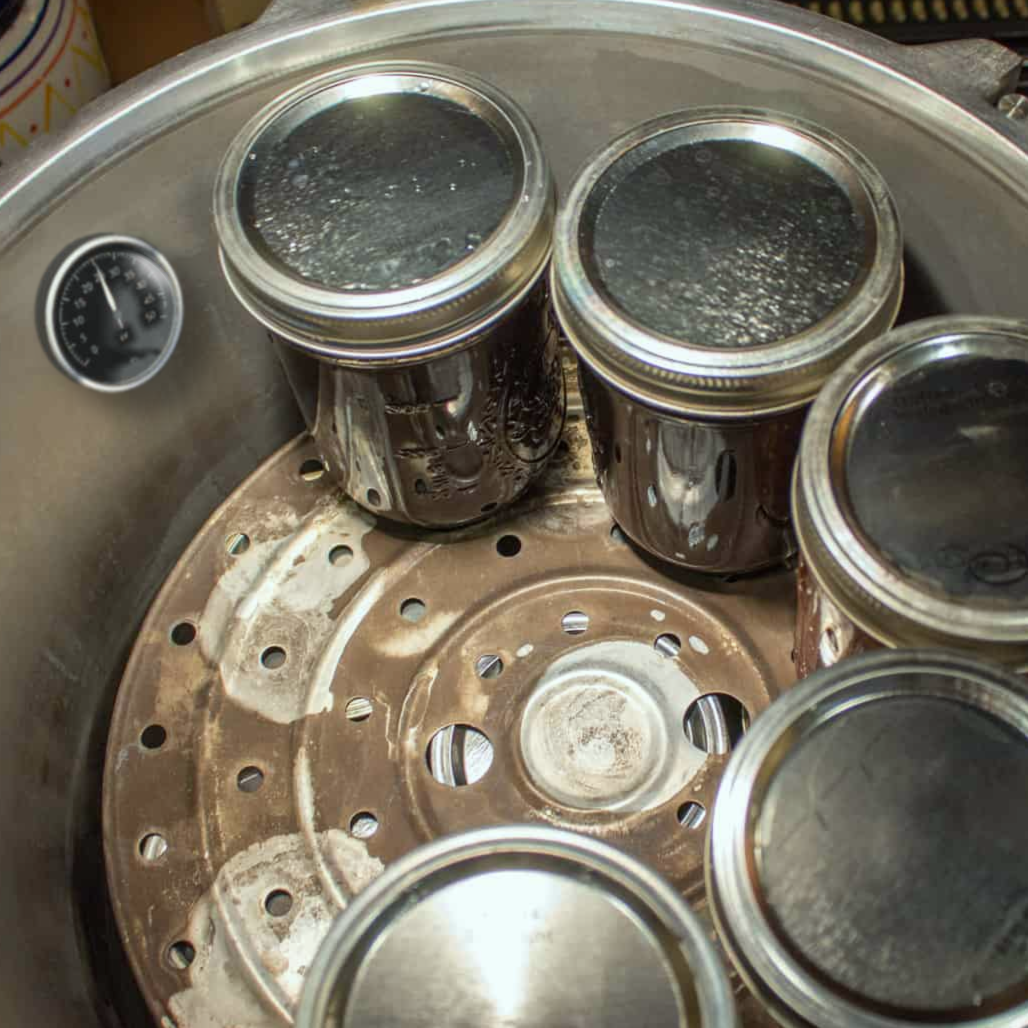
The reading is 25
